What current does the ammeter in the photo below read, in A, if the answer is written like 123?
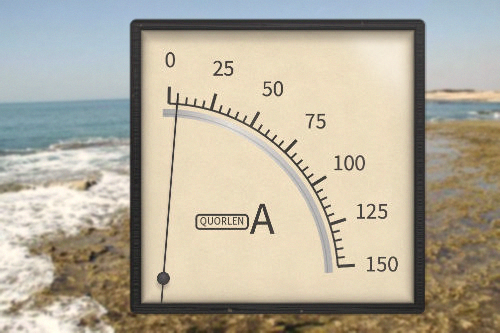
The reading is 5
